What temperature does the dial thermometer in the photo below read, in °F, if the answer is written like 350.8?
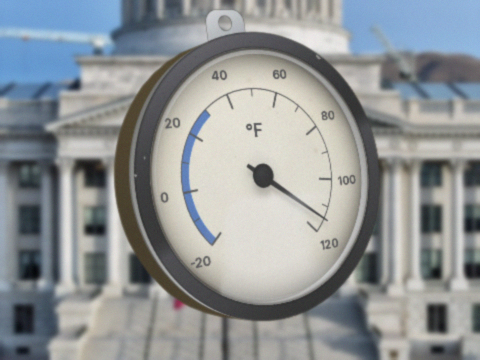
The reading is 115
